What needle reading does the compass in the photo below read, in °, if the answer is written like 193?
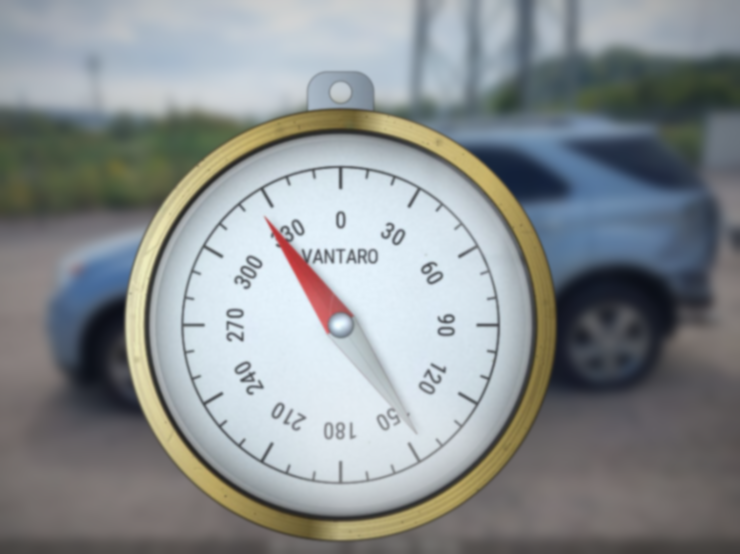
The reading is 325
